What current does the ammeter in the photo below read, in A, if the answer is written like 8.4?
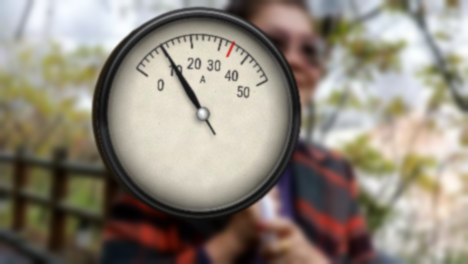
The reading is 10
